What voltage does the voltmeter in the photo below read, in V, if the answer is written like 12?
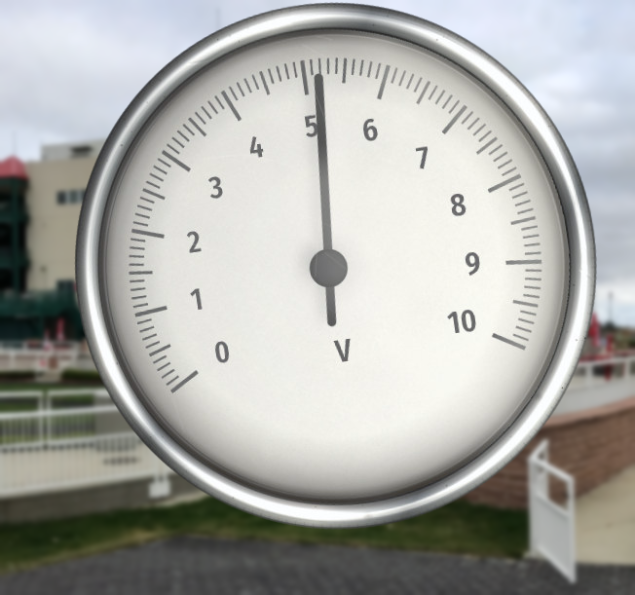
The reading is 5.2
